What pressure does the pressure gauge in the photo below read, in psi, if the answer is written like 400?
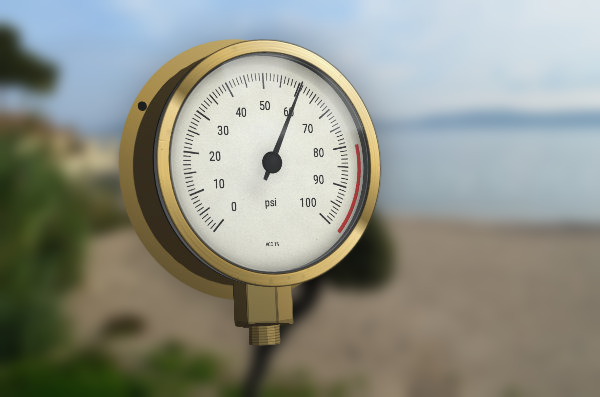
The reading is 60
